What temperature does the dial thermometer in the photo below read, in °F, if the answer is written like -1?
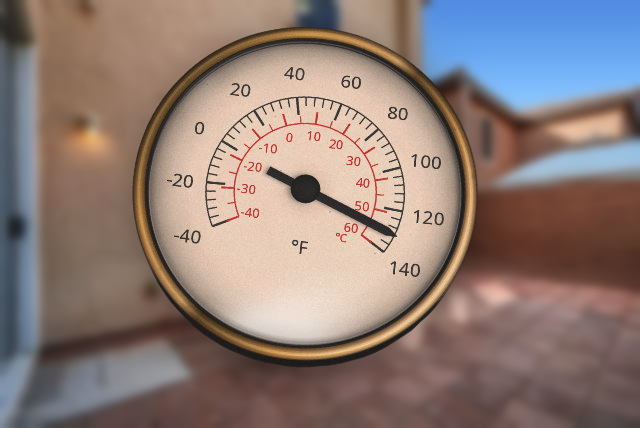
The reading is 132
